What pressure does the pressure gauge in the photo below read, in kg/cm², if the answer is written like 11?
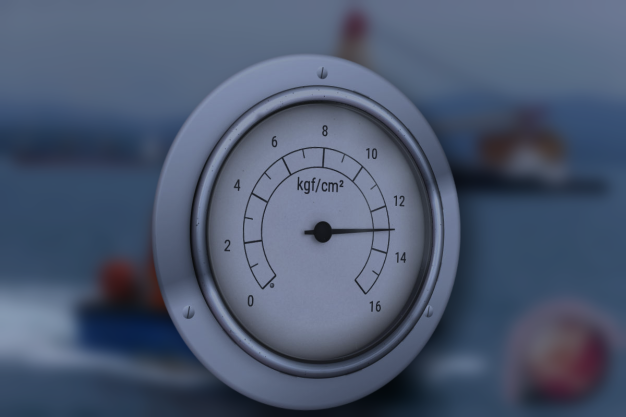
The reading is 13
